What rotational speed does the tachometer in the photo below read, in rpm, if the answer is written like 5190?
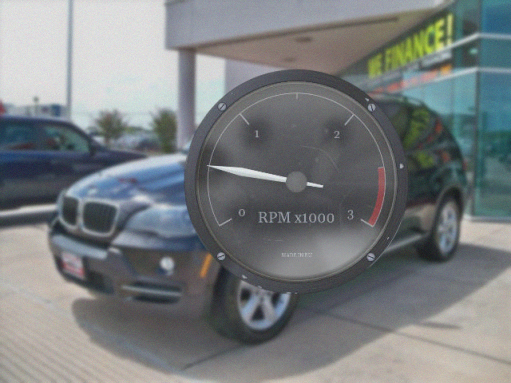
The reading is 500
